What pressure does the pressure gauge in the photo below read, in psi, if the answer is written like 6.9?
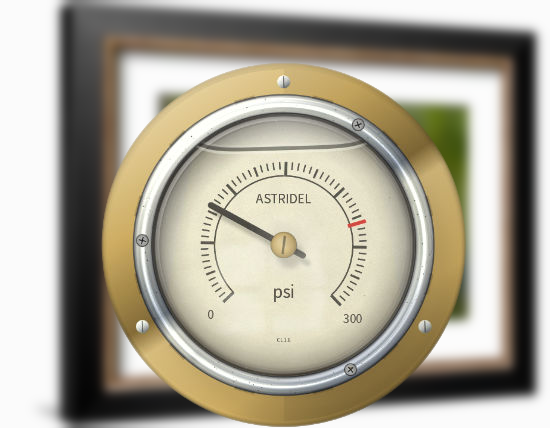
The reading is 80
